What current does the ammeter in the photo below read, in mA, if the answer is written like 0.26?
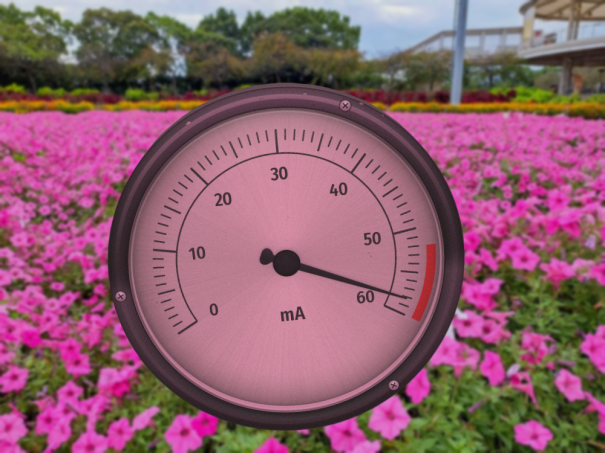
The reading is 58
